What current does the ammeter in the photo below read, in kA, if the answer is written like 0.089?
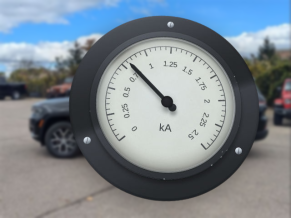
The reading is 0.8
